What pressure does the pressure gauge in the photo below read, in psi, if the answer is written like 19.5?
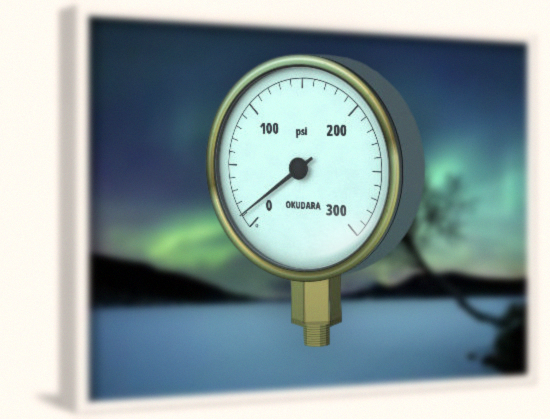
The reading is 10
